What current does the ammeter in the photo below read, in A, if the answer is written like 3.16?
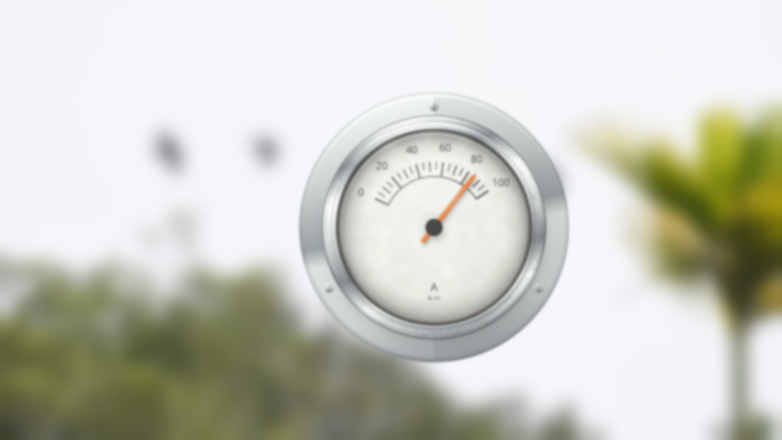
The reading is 85
